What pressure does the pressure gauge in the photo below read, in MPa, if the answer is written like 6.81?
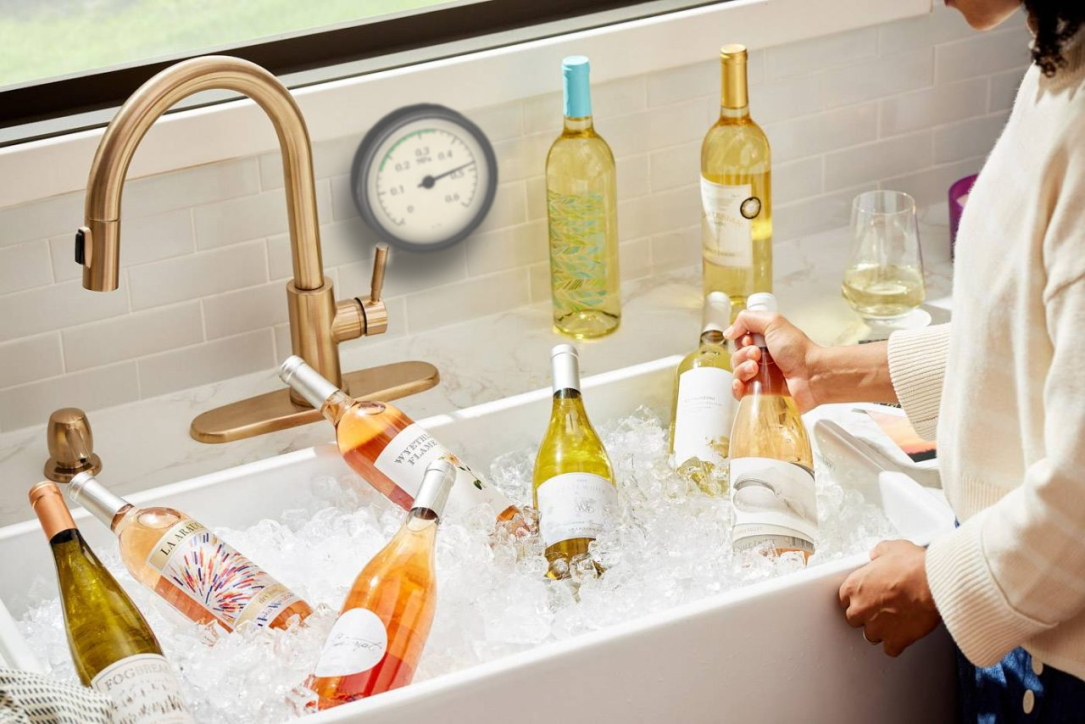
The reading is 0.48
